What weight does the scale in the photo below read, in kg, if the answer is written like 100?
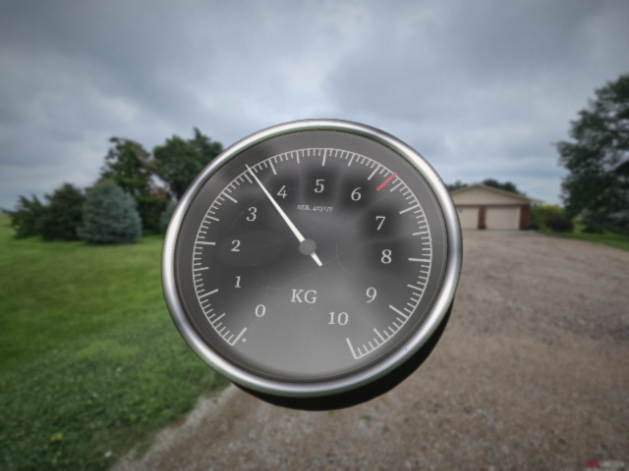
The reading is 3.6
